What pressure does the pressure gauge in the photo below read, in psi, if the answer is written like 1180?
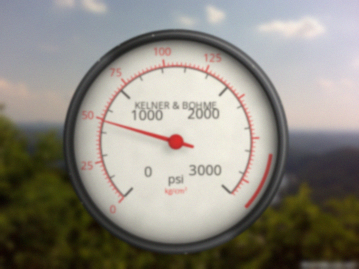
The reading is 700
